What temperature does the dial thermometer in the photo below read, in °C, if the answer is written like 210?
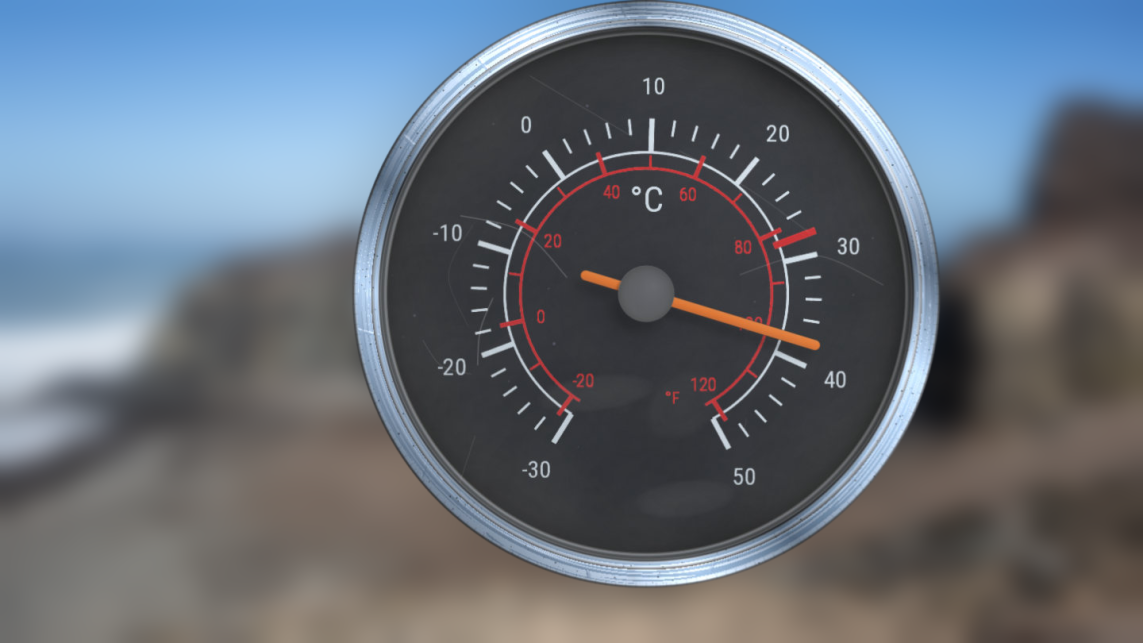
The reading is 38
